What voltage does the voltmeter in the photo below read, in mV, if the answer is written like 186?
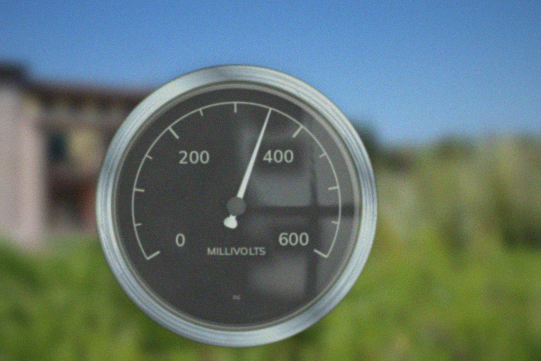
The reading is 350
